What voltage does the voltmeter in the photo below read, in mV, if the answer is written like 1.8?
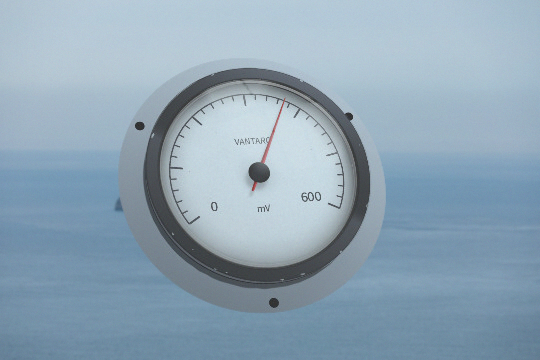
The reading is 370
